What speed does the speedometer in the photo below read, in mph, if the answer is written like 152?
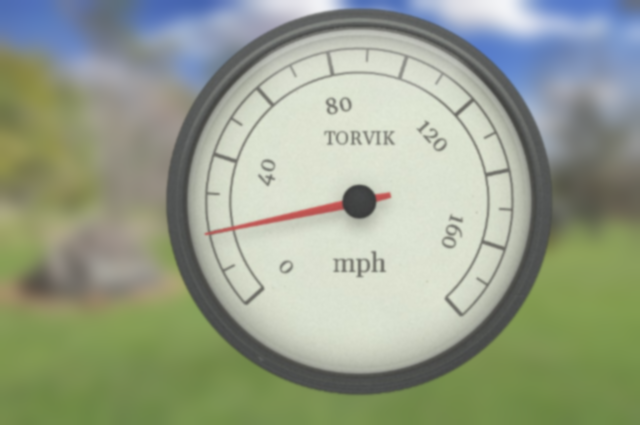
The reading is 20
